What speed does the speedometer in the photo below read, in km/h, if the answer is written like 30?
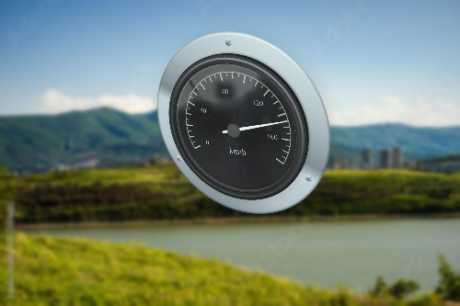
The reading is 145
